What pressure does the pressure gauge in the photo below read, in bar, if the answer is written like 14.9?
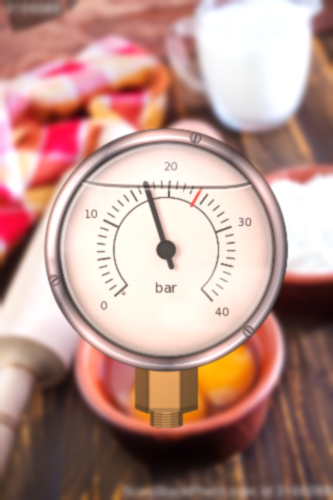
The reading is 17
